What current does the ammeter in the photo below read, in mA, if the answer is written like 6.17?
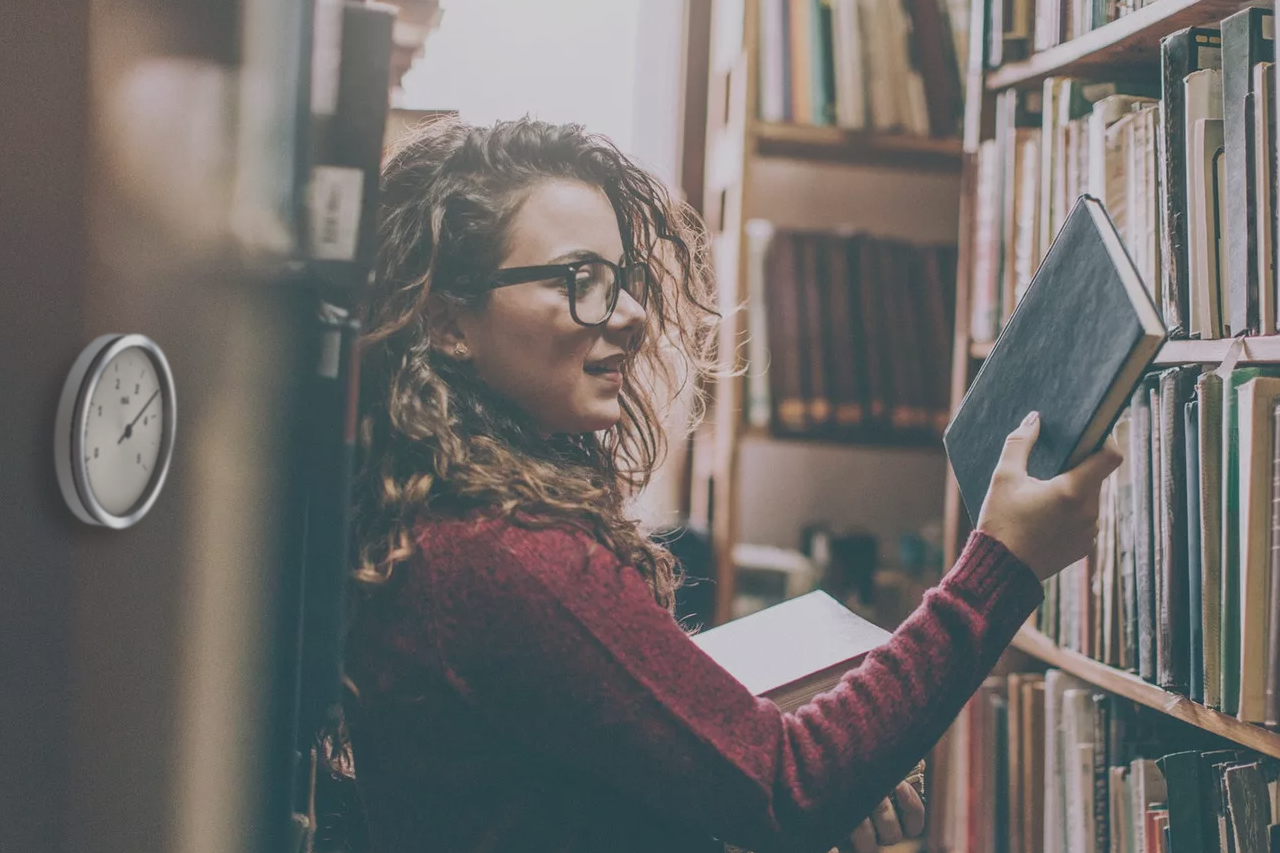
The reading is 3.5
